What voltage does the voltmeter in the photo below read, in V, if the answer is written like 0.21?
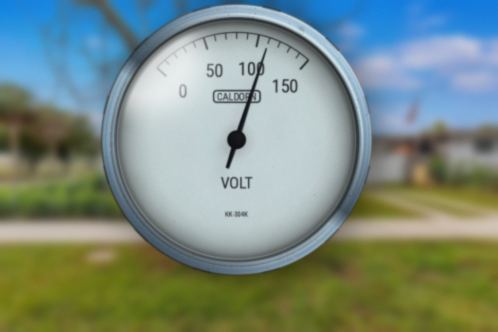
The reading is 110
